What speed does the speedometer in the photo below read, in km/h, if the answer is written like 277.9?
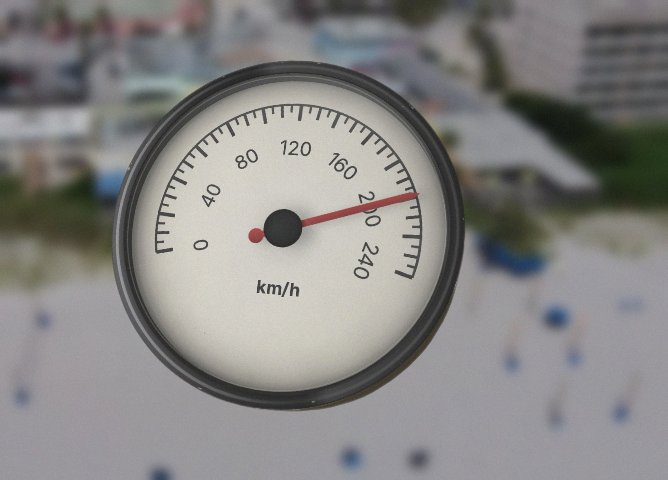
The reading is 200
